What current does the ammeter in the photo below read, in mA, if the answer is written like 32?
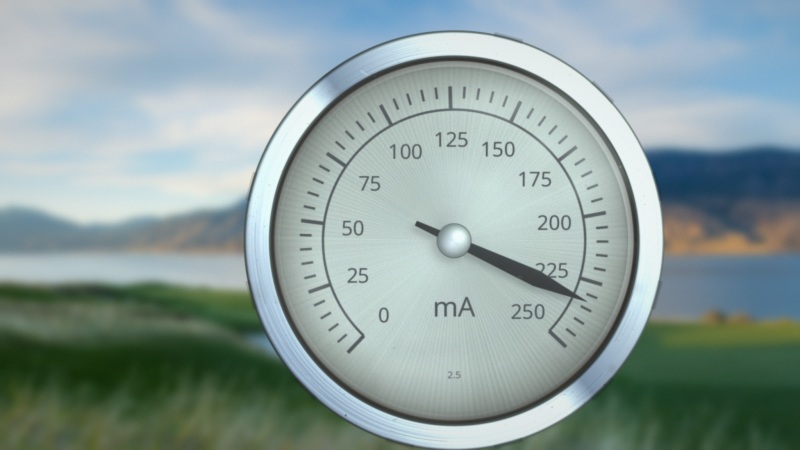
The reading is 232.5
